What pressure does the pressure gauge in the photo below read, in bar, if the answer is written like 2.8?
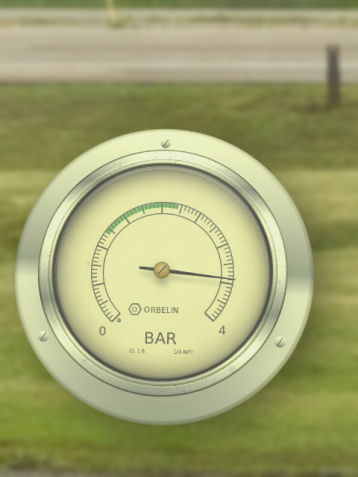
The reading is 3.45
